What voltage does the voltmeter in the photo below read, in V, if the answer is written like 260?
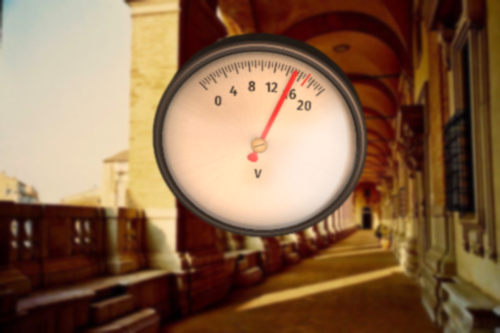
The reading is 15
